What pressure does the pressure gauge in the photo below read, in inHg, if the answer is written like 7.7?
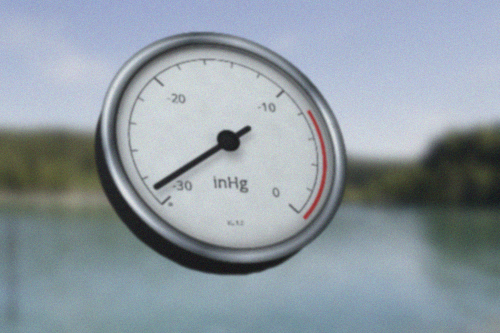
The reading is -29
